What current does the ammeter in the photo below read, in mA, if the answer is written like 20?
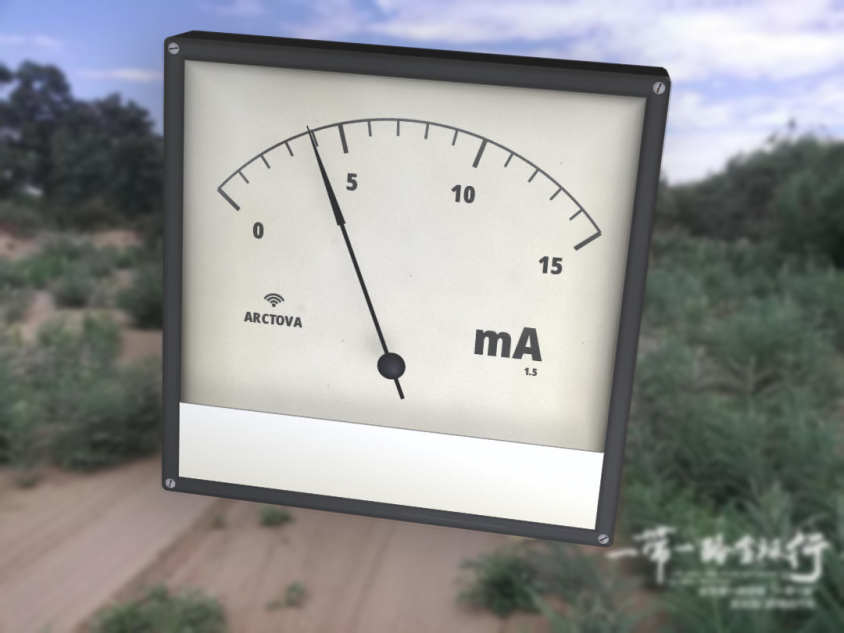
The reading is 4
